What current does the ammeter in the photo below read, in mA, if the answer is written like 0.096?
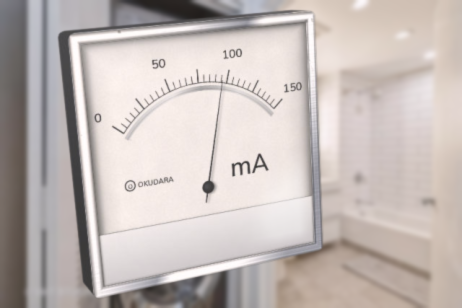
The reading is 95
